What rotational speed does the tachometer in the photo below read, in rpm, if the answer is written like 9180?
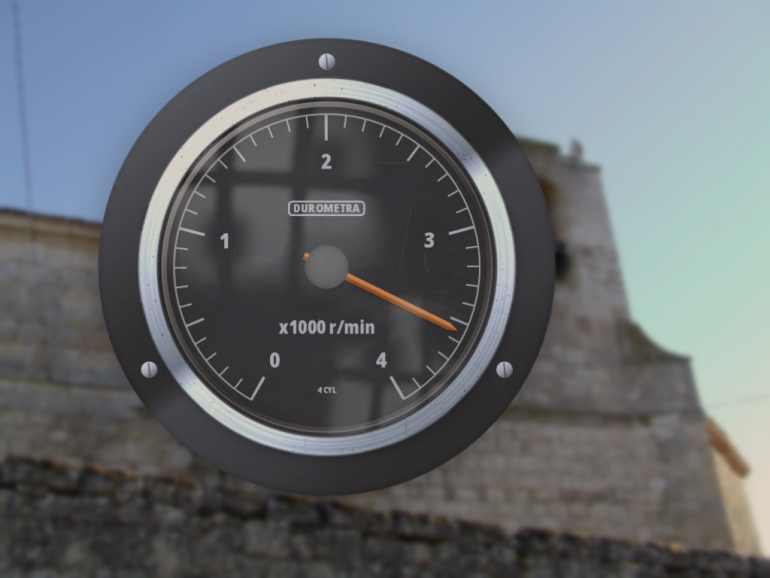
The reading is 3550
